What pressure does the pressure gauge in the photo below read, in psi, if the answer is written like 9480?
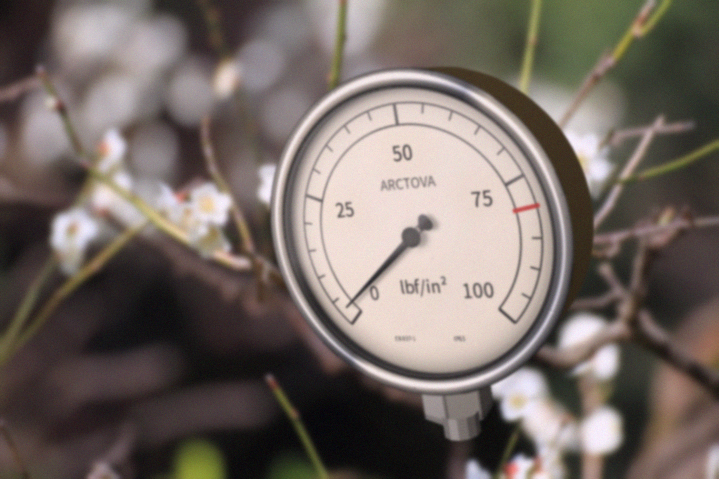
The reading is 2.5
